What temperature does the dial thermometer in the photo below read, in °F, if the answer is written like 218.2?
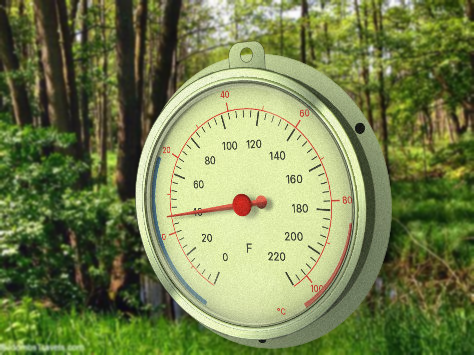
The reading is 40
